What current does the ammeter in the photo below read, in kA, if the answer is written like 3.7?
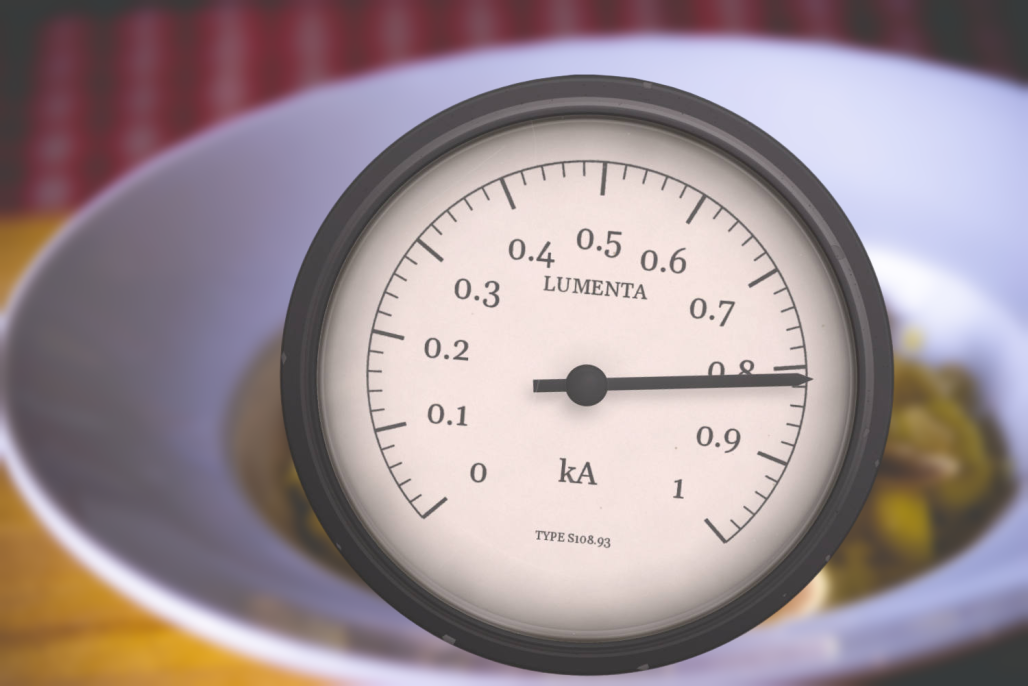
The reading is 0.81
